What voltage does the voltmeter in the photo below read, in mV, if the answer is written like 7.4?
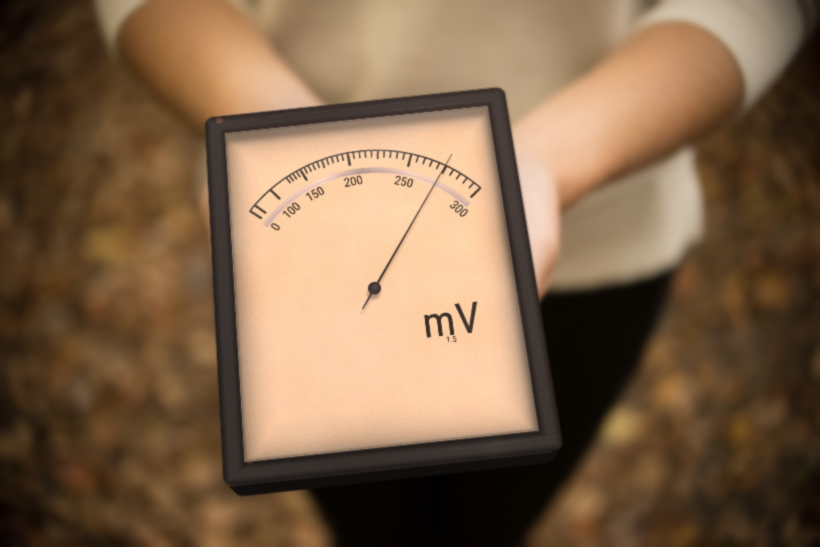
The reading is 275
